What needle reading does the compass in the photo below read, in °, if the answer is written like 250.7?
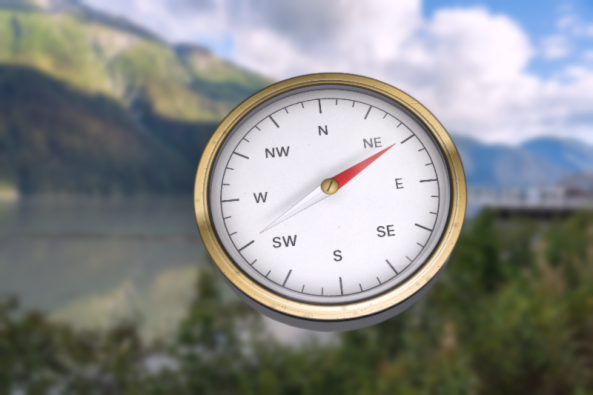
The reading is 60
